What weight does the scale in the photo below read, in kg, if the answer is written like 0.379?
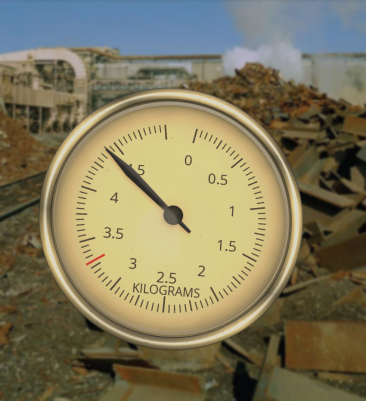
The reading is 4.4
